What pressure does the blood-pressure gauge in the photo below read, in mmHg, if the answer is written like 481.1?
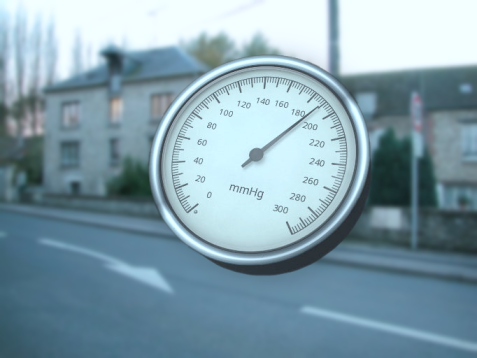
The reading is 190
